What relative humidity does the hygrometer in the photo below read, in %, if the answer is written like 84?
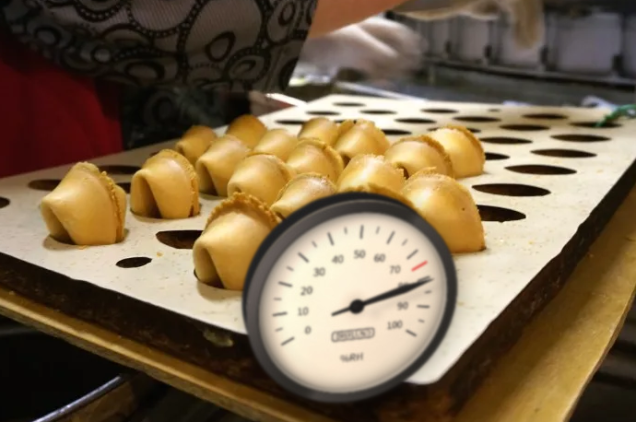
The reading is 80
